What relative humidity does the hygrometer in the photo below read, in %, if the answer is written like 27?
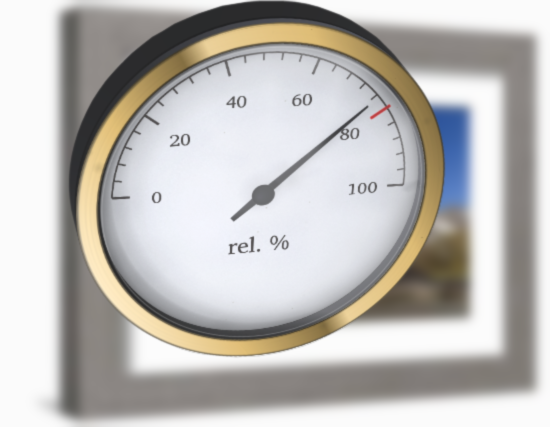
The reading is 76
